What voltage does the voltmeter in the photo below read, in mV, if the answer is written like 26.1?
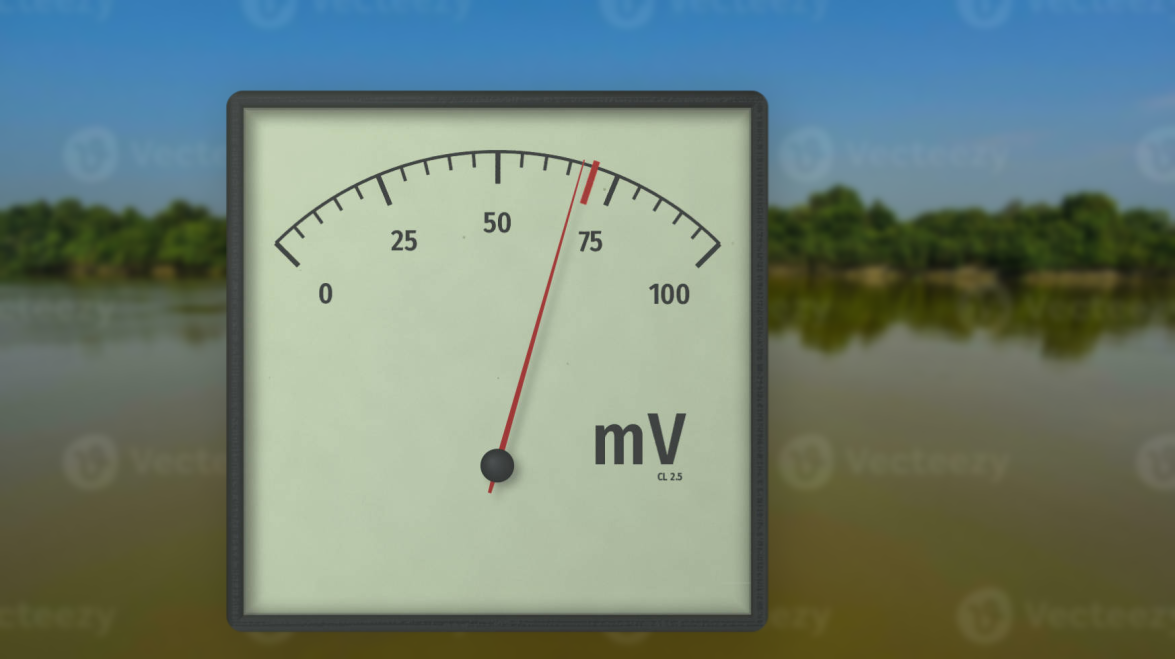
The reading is 67.5
